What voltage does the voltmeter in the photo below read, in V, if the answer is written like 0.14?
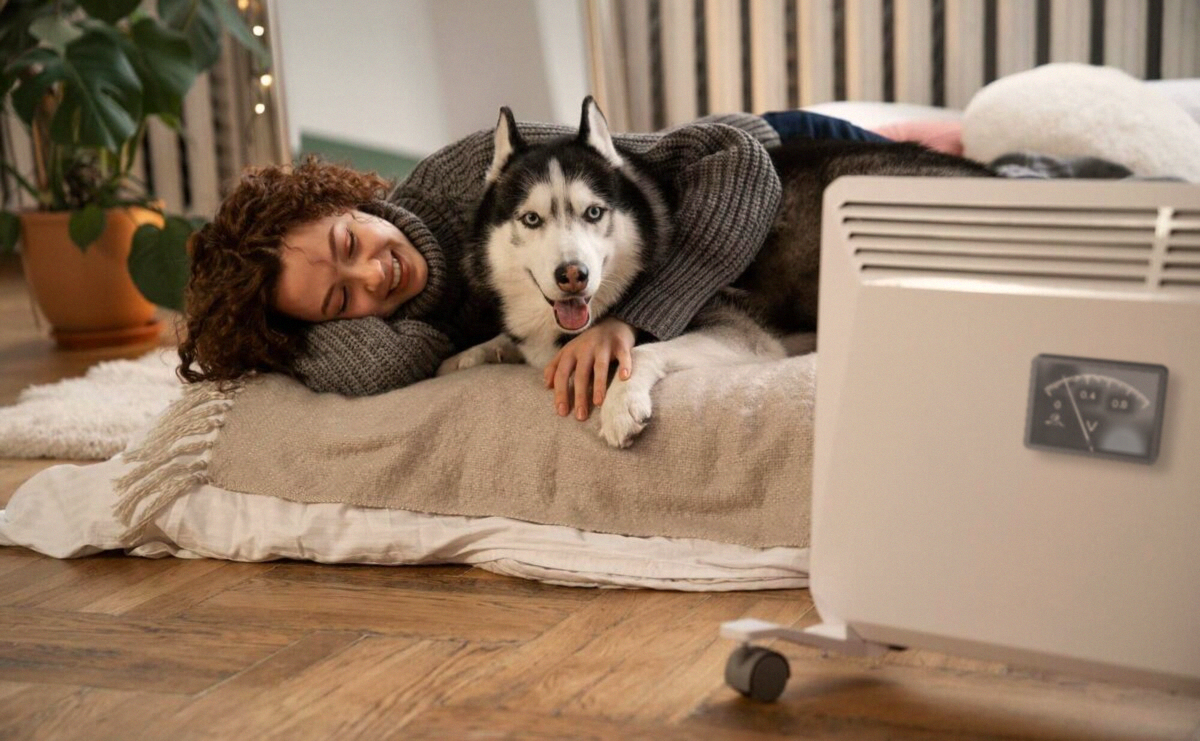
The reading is 0.2
